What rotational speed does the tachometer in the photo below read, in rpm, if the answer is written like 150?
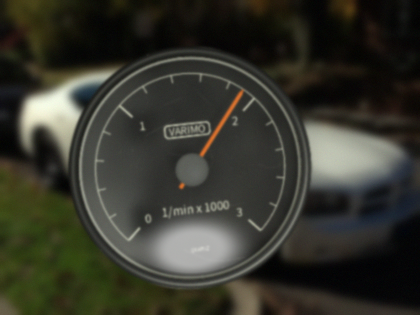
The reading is 1900
